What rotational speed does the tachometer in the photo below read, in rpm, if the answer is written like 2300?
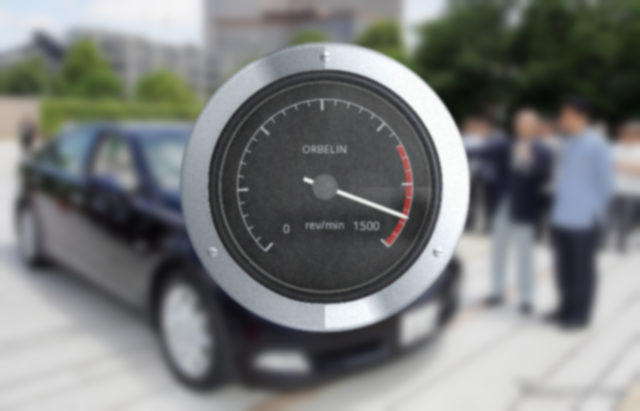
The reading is 1375
